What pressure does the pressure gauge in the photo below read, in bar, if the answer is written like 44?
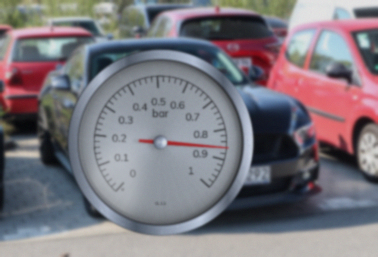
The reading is 0.86
